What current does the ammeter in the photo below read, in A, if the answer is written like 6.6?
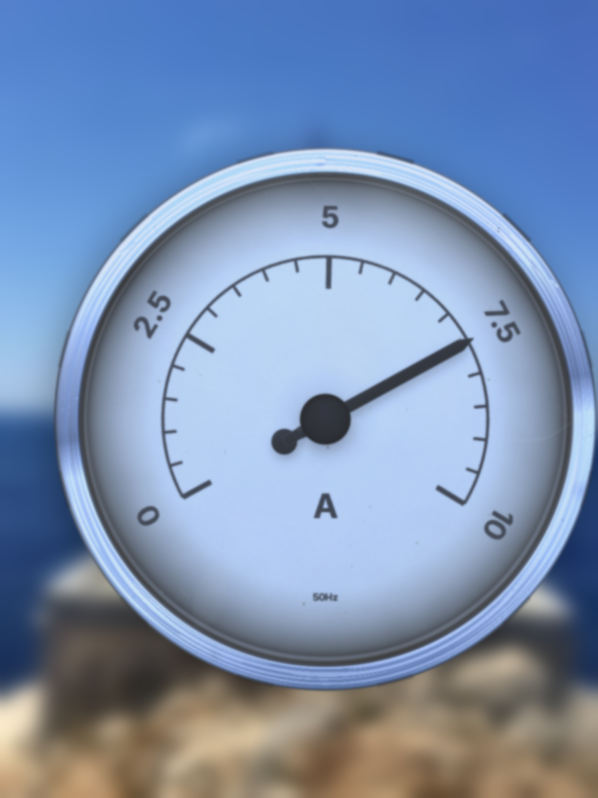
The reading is 7.5
